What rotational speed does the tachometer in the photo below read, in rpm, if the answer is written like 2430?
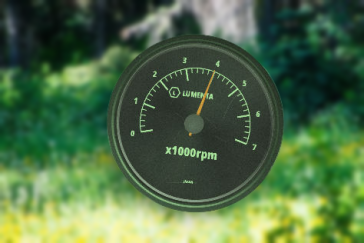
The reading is 4000
